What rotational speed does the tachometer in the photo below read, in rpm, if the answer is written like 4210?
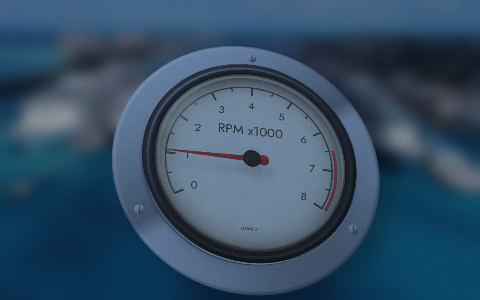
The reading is 1000
